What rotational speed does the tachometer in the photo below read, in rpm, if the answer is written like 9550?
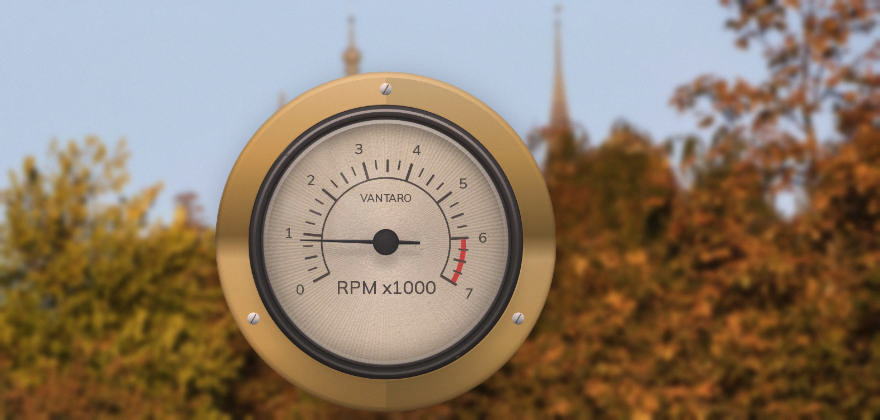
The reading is 875
